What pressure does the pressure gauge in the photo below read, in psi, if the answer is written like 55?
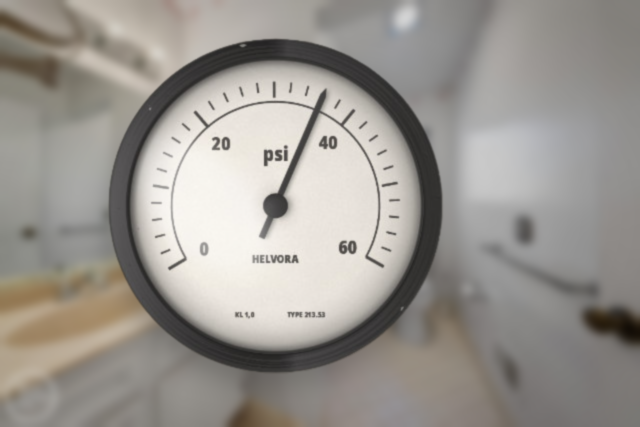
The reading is 36
